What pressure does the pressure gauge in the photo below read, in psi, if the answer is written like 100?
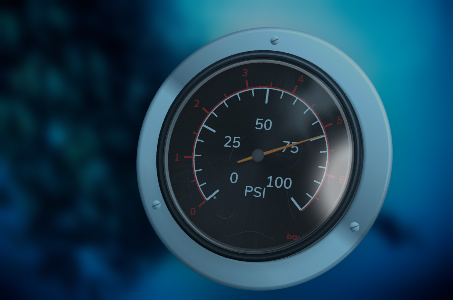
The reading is 75
